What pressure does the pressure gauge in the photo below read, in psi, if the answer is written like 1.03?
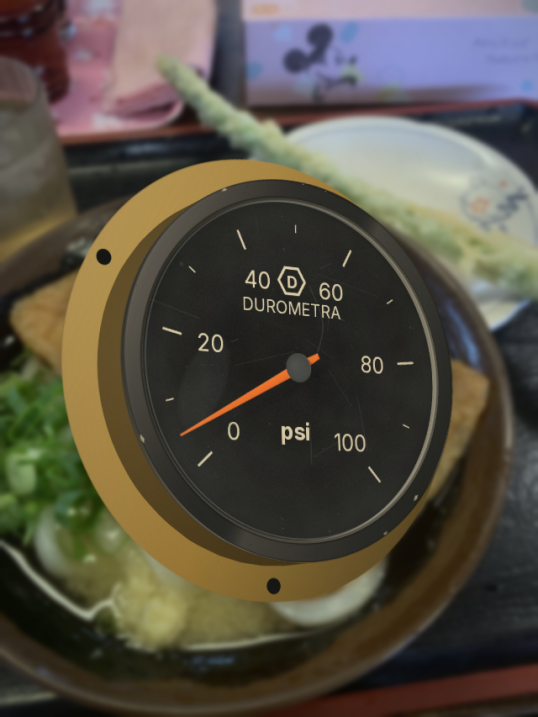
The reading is 5
